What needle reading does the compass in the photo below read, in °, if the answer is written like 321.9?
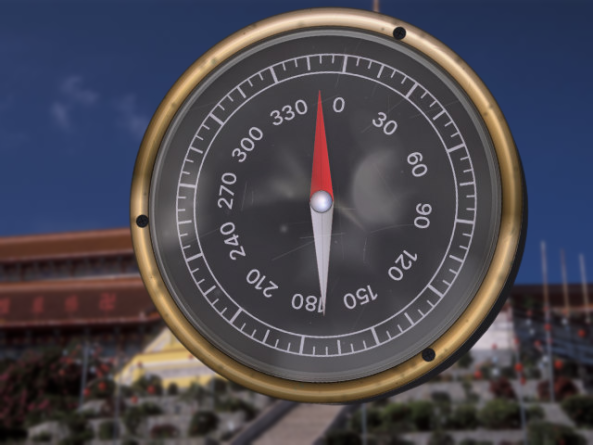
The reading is 350
